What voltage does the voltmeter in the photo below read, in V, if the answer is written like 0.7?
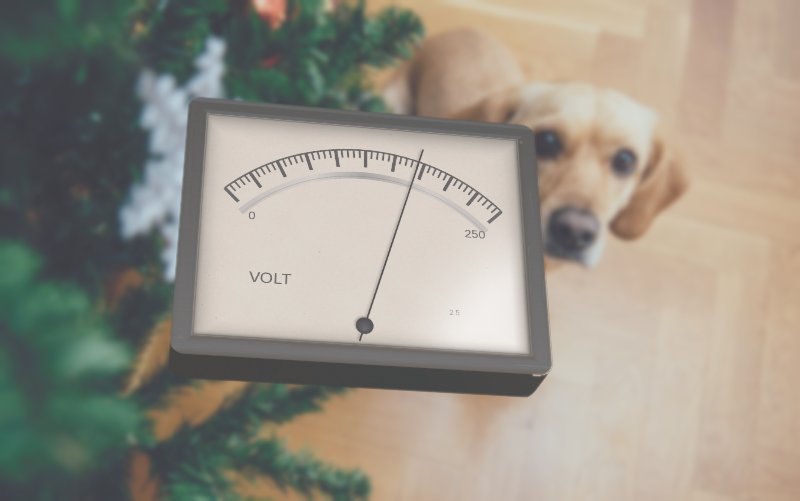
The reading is 170
